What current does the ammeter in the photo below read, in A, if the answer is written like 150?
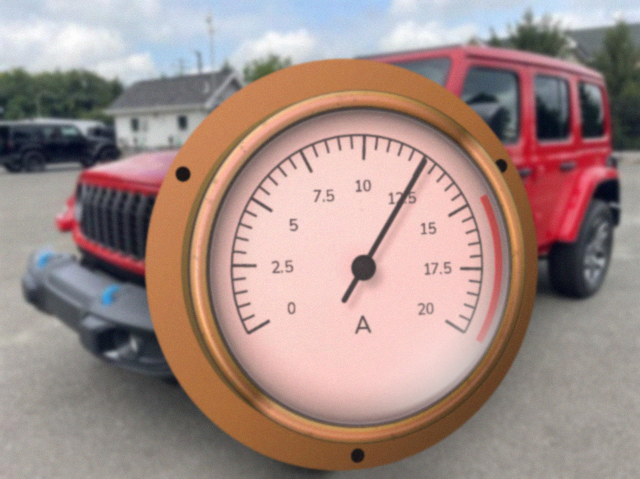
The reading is 12.5
